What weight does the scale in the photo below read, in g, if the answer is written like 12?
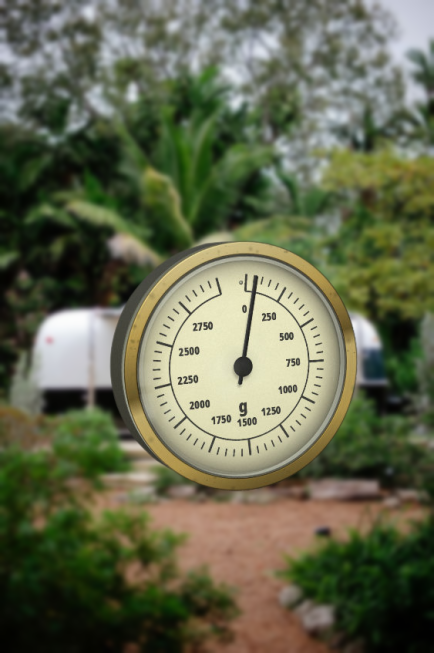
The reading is 50
